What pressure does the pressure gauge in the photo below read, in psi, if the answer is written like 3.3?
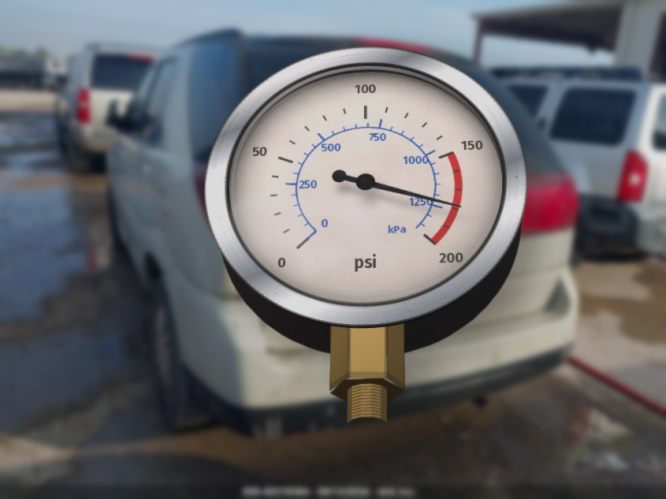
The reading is 180
